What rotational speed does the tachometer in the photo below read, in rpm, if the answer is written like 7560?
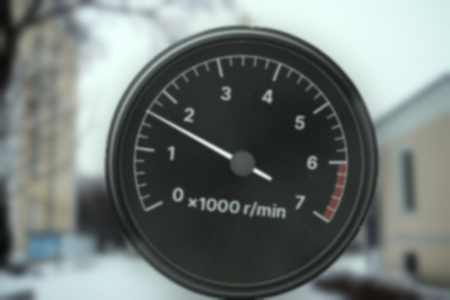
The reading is 1600
